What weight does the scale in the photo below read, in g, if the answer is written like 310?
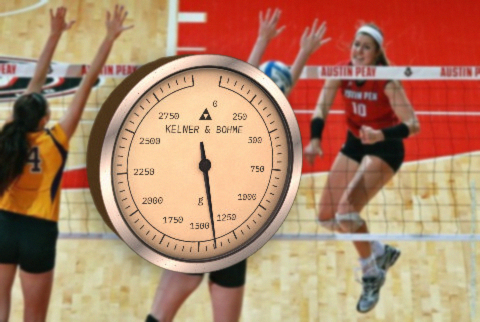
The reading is 1400
